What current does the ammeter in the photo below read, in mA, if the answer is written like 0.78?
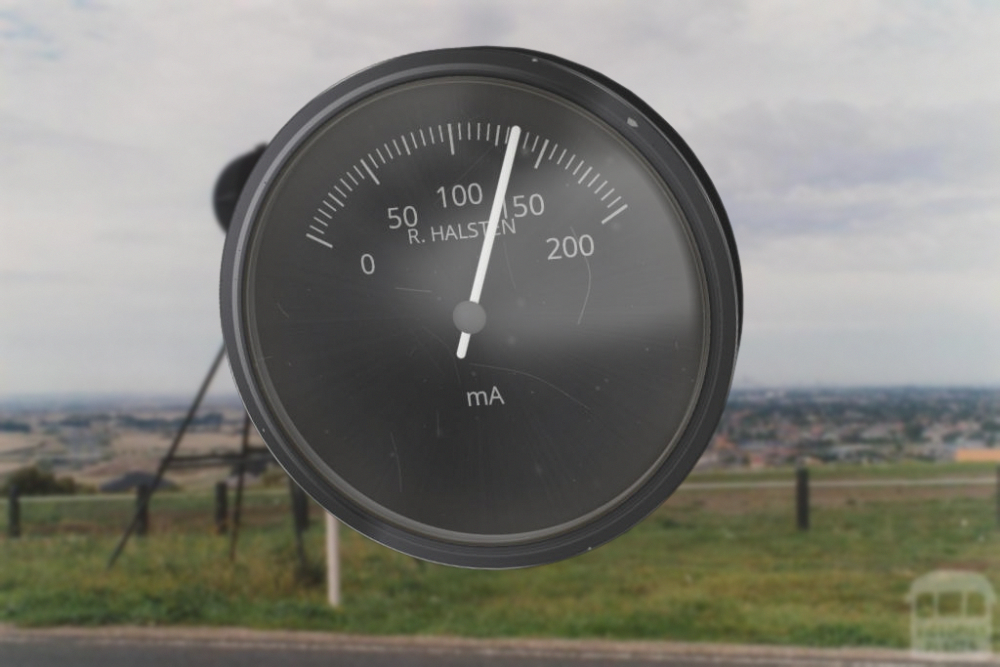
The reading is 135
